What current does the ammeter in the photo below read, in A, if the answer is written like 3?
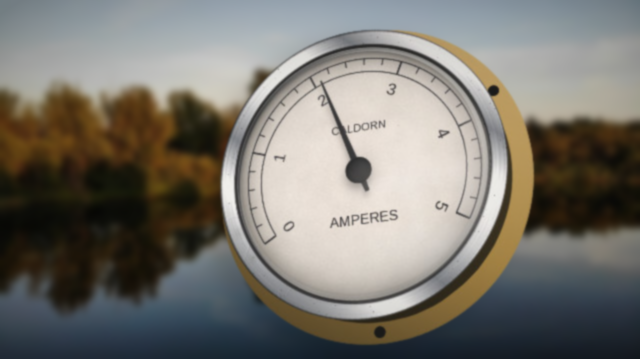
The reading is 2.1
